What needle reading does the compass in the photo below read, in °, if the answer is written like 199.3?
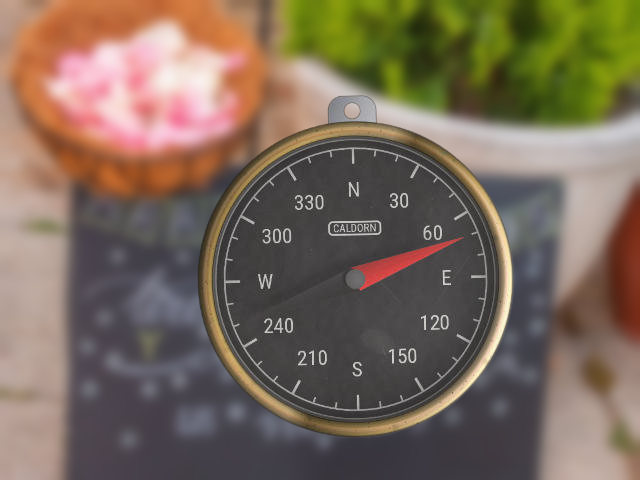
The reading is 70
